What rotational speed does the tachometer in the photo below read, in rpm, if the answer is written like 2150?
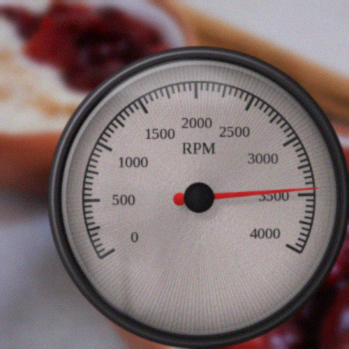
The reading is 3450
